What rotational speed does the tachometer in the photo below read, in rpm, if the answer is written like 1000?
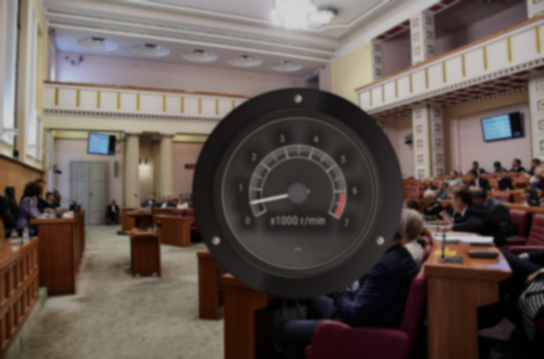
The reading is 500
